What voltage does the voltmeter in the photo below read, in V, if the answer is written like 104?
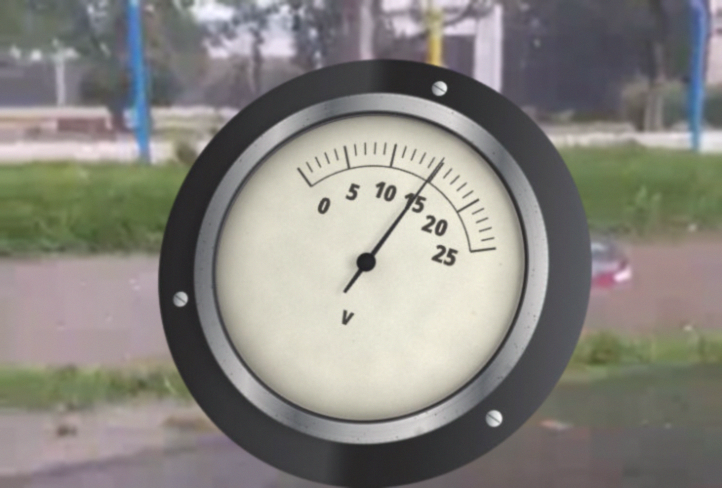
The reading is 15
